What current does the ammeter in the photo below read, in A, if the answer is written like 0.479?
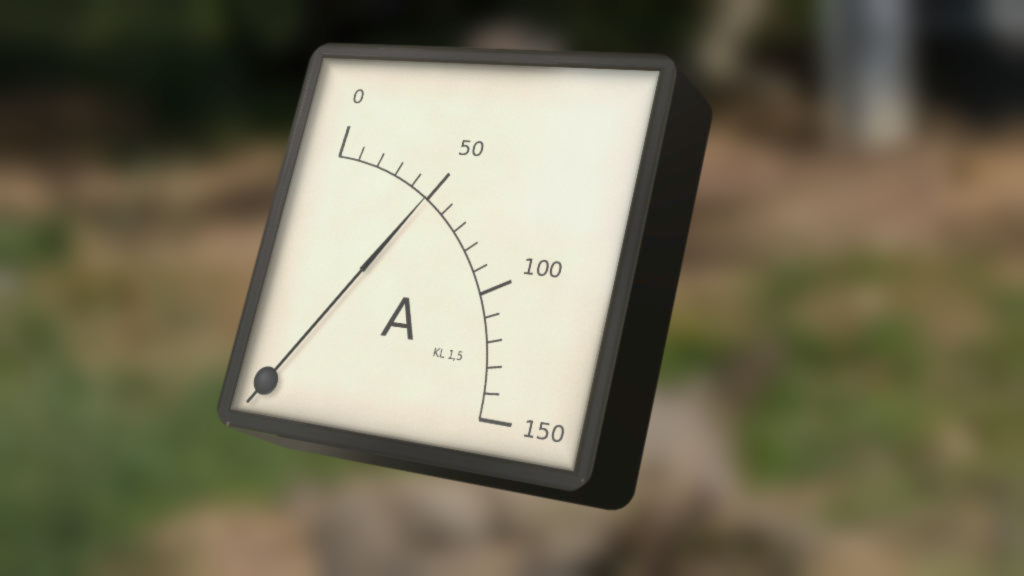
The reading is 50
